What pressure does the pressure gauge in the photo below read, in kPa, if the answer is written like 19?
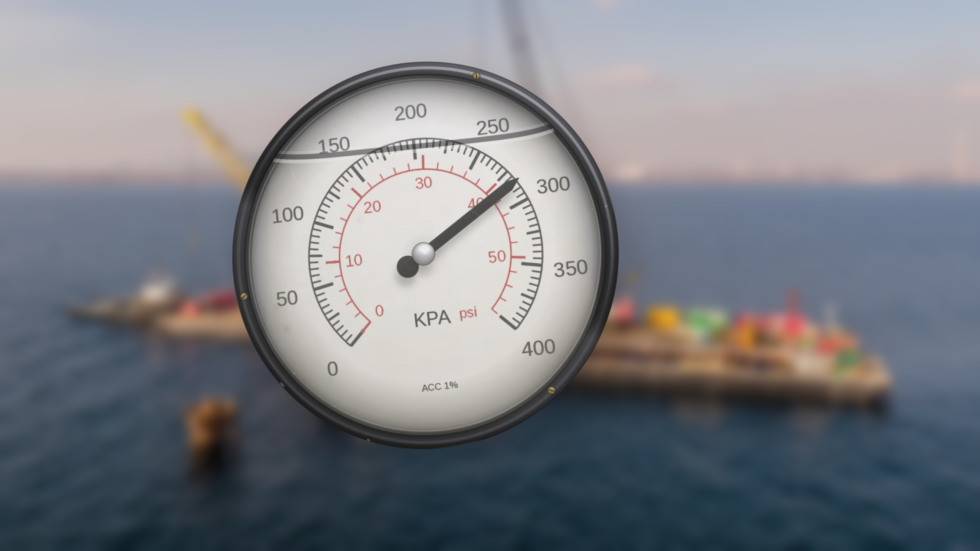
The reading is 285
